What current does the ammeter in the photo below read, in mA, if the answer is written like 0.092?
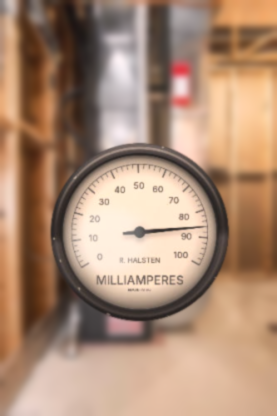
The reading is 86
